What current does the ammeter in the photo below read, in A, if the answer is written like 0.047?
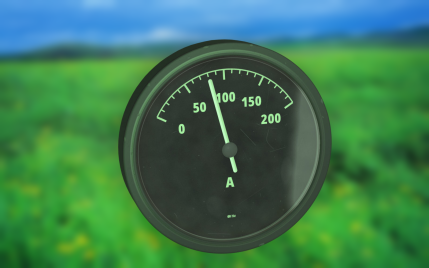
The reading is 80
